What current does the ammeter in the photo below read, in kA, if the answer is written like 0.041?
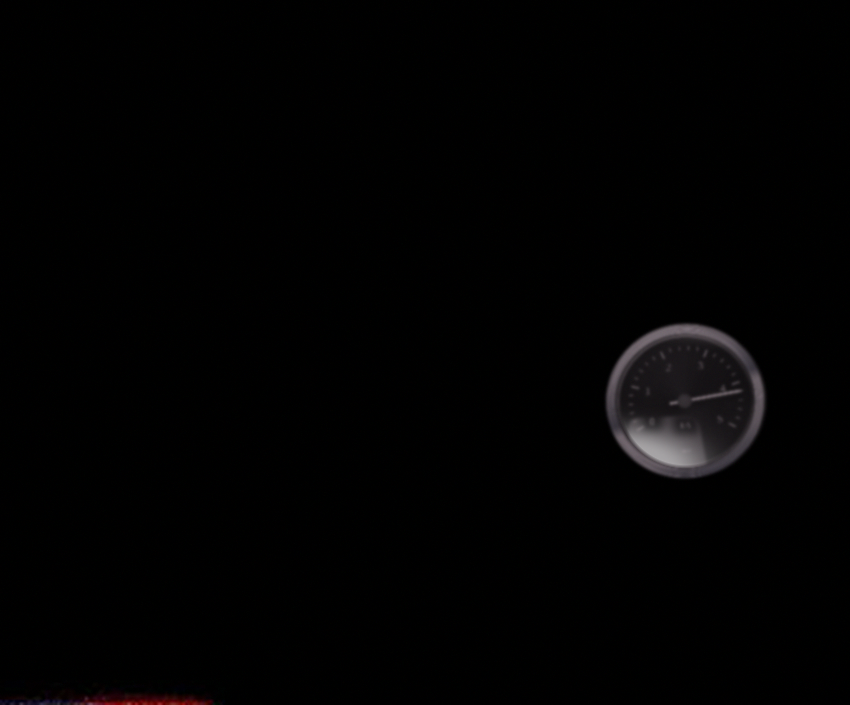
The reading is 4.2
